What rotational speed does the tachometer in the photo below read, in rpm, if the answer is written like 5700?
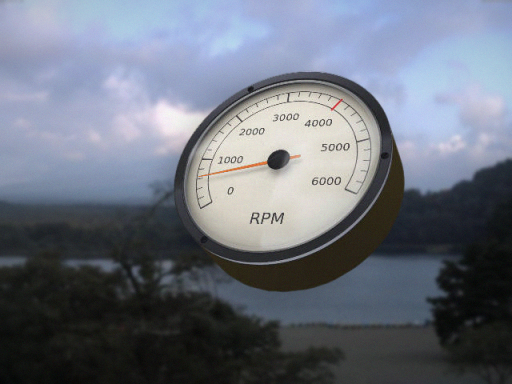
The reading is 600
